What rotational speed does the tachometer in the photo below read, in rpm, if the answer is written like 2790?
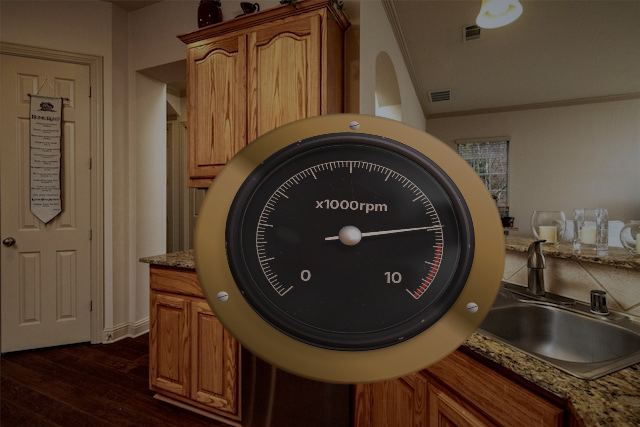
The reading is 8000
